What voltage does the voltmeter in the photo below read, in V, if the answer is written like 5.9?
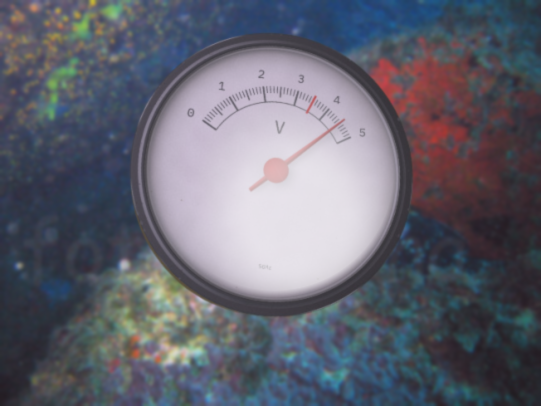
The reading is 4.5
